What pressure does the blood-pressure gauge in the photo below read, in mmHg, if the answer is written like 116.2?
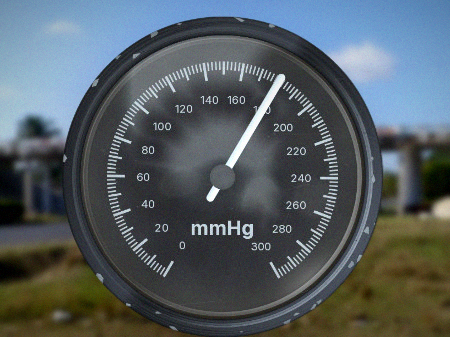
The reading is 180
